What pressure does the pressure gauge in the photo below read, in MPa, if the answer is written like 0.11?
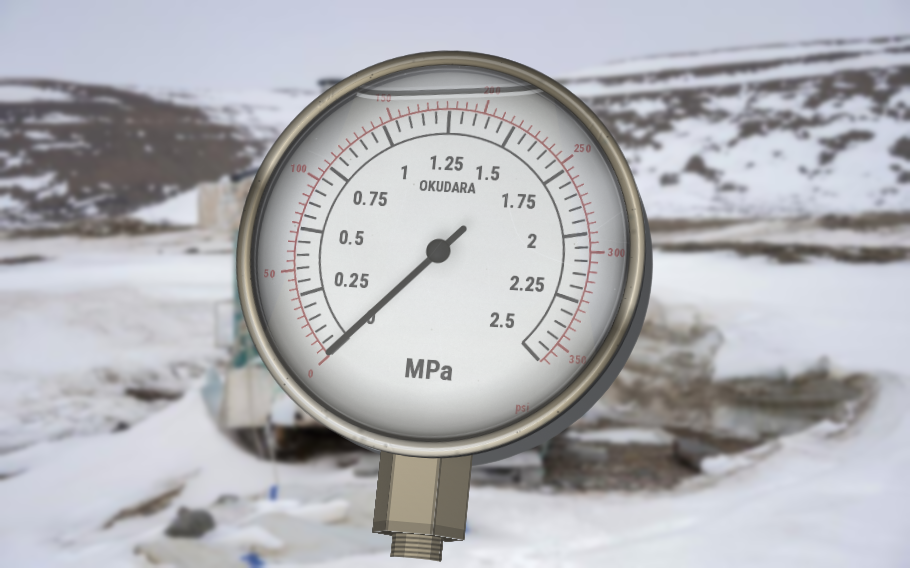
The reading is 0
